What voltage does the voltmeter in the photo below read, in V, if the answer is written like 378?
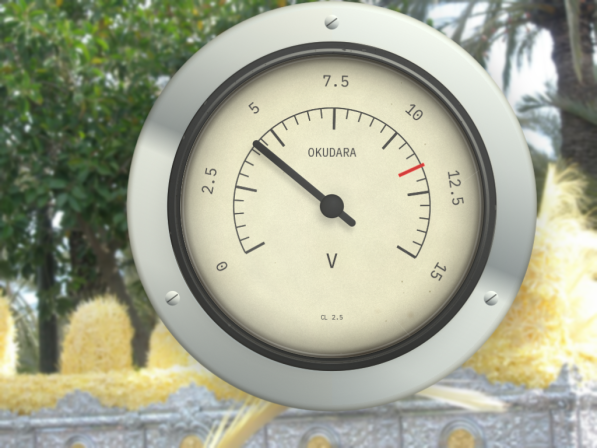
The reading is 4.25
